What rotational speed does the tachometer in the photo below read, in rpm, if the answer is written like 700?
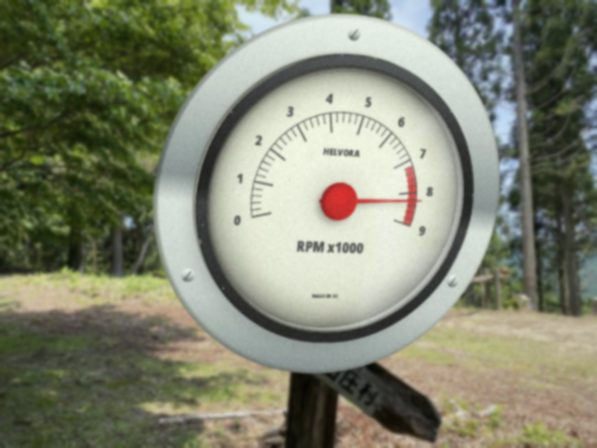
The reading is 8200
